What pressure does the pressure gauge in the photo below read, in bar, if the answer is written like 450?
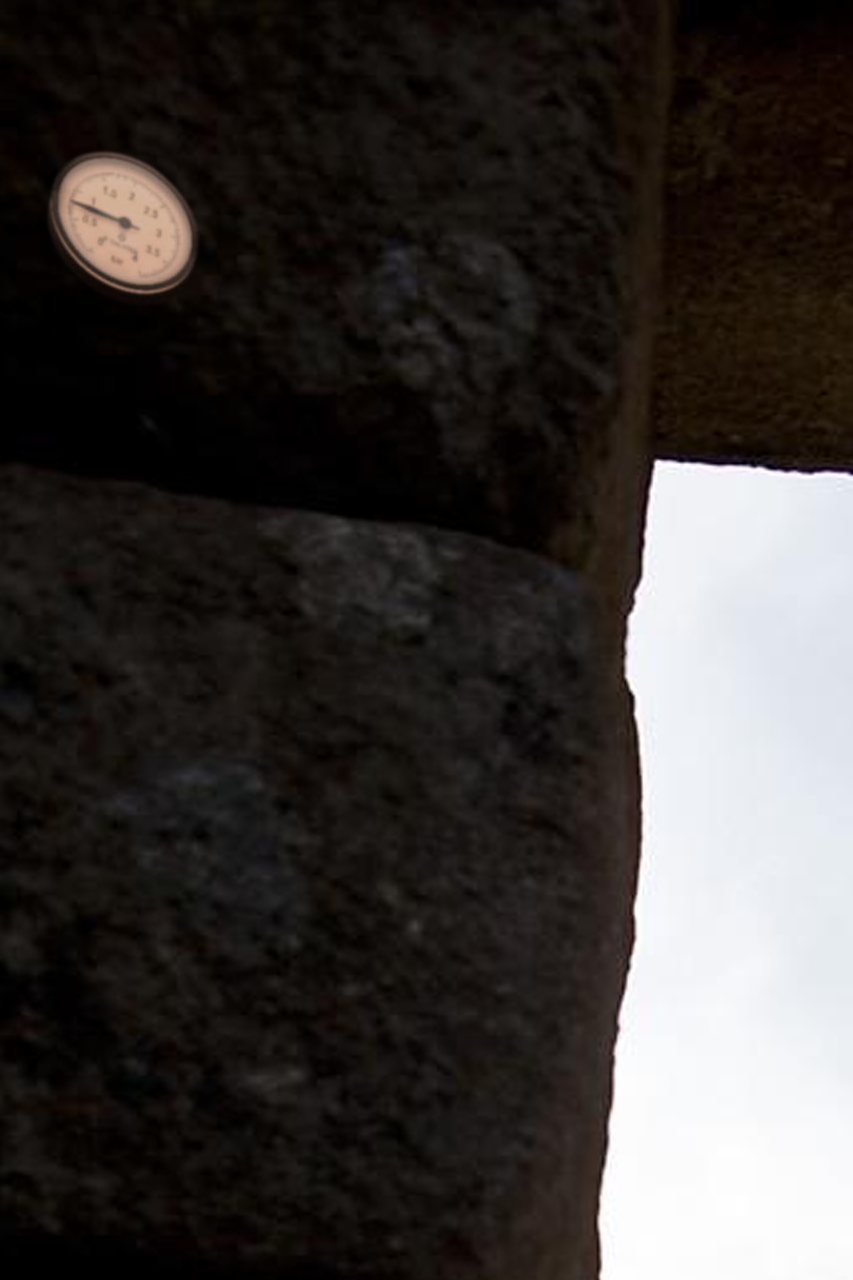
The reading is 0.75
